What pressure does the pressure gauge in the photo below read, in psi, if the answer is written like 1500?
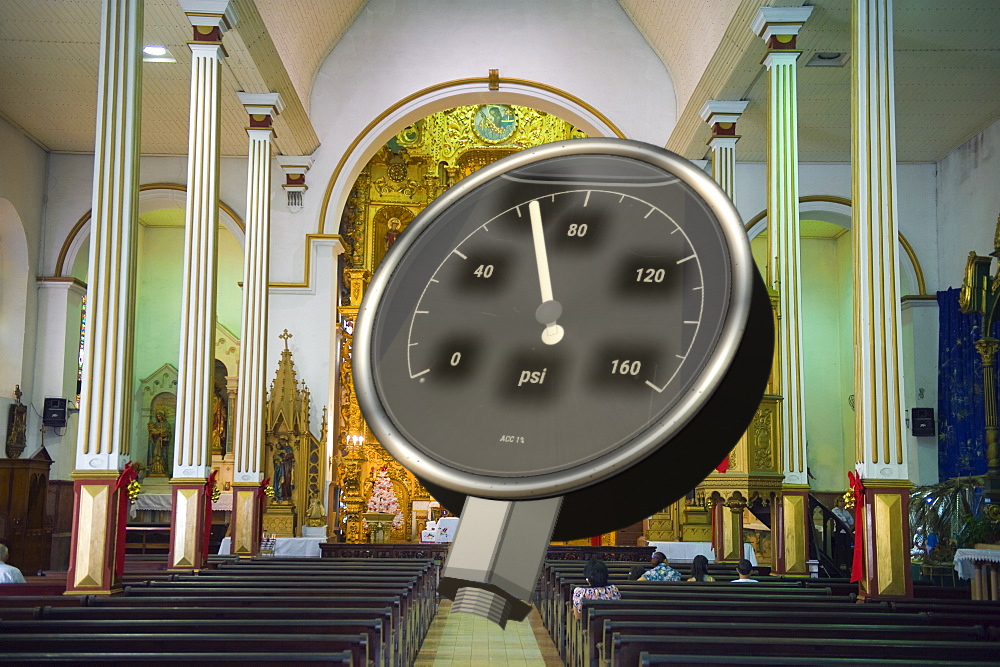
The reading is 65
